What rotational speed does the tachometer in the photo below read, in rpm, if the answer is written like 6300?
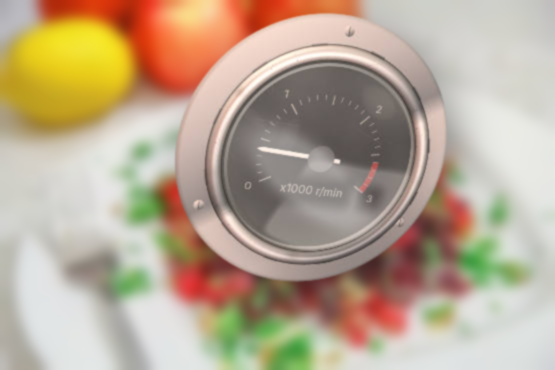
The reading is 400
